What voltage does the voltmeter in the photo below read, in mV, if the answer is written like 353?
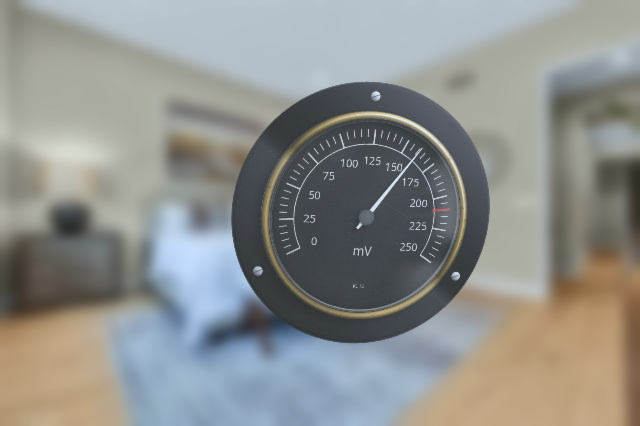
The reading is 160
